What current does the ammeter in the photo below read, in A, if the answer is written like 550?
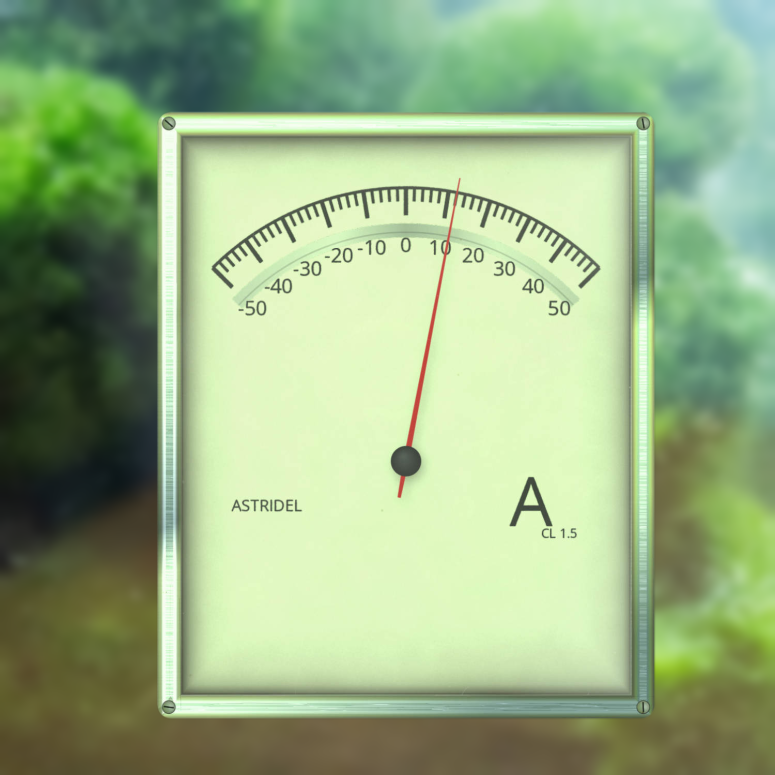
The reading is 12
